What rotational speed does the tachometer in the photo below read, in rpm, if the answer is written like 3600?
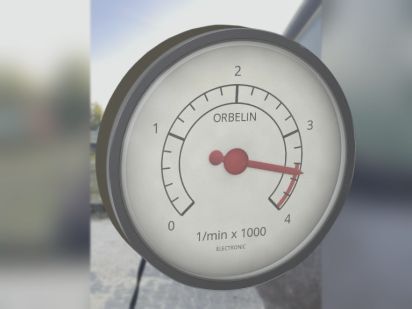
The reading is 3500
